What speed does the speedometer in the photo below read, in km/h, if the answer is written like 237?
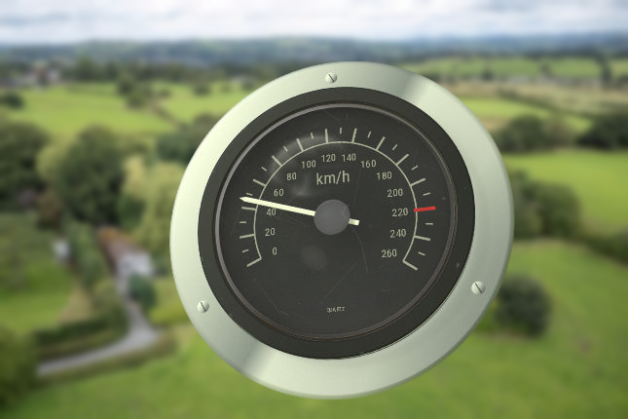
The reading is 45
